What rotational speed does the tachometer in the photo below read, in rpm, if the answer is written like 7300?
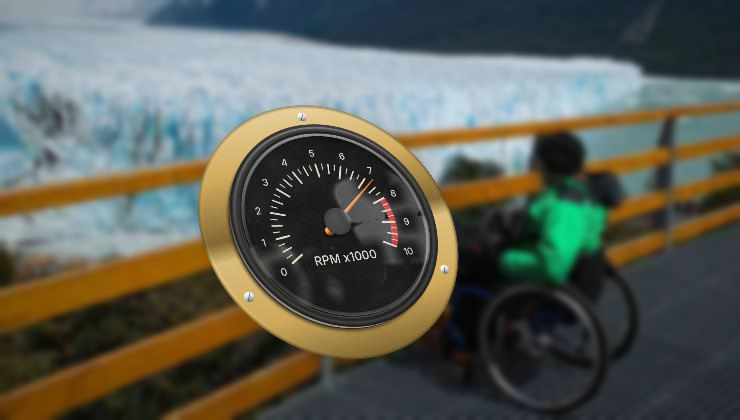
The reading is 7250
